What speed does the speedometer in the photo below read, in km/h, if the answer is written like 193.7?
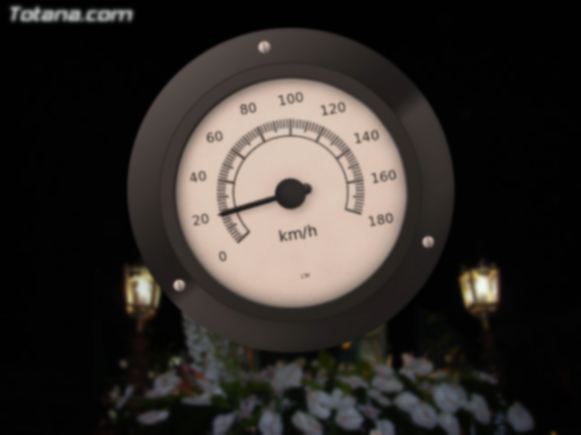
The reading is 20
